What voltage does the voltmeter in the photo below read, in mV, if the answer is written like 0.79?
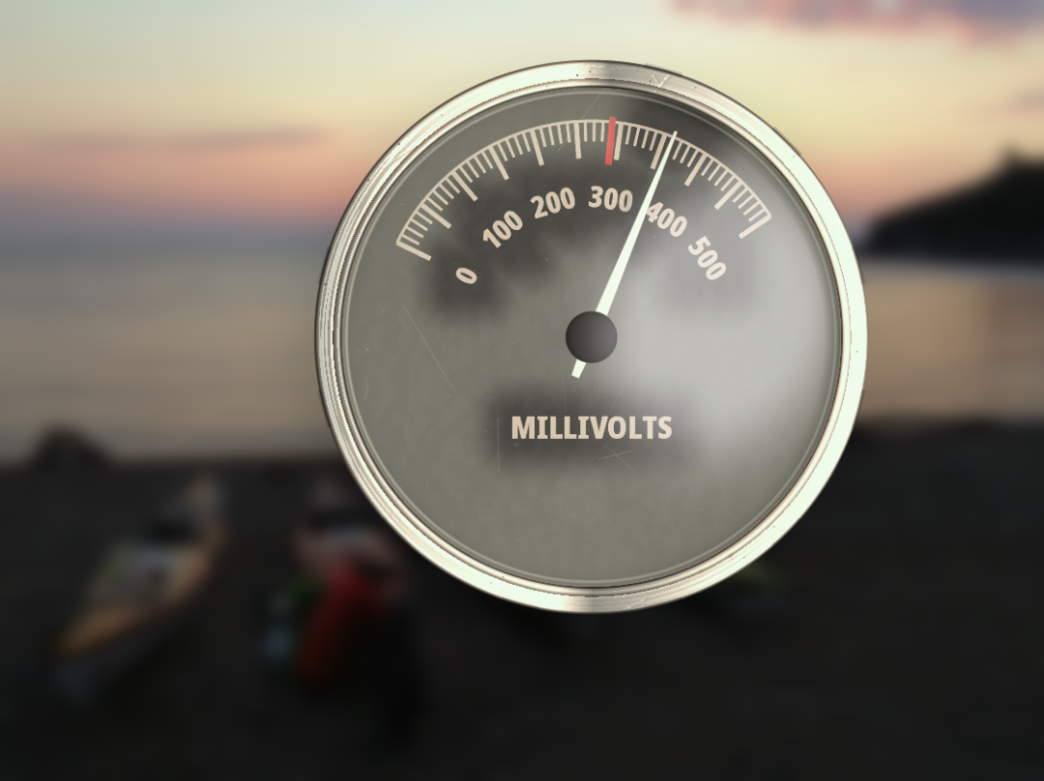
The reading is 360
